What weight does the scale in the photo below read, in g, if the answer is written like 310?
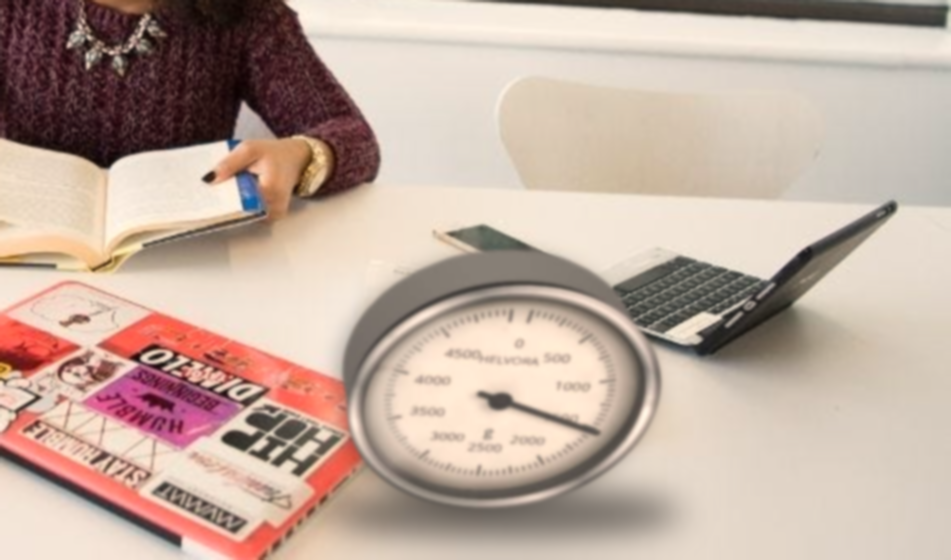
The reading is 1500
